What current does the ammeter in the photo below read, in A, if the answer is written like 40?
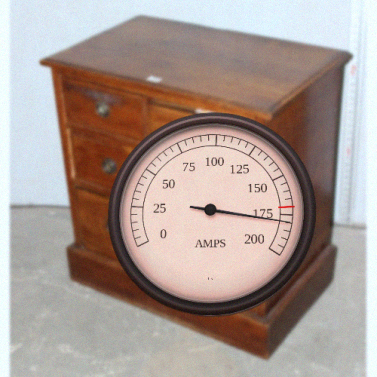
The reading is 180
